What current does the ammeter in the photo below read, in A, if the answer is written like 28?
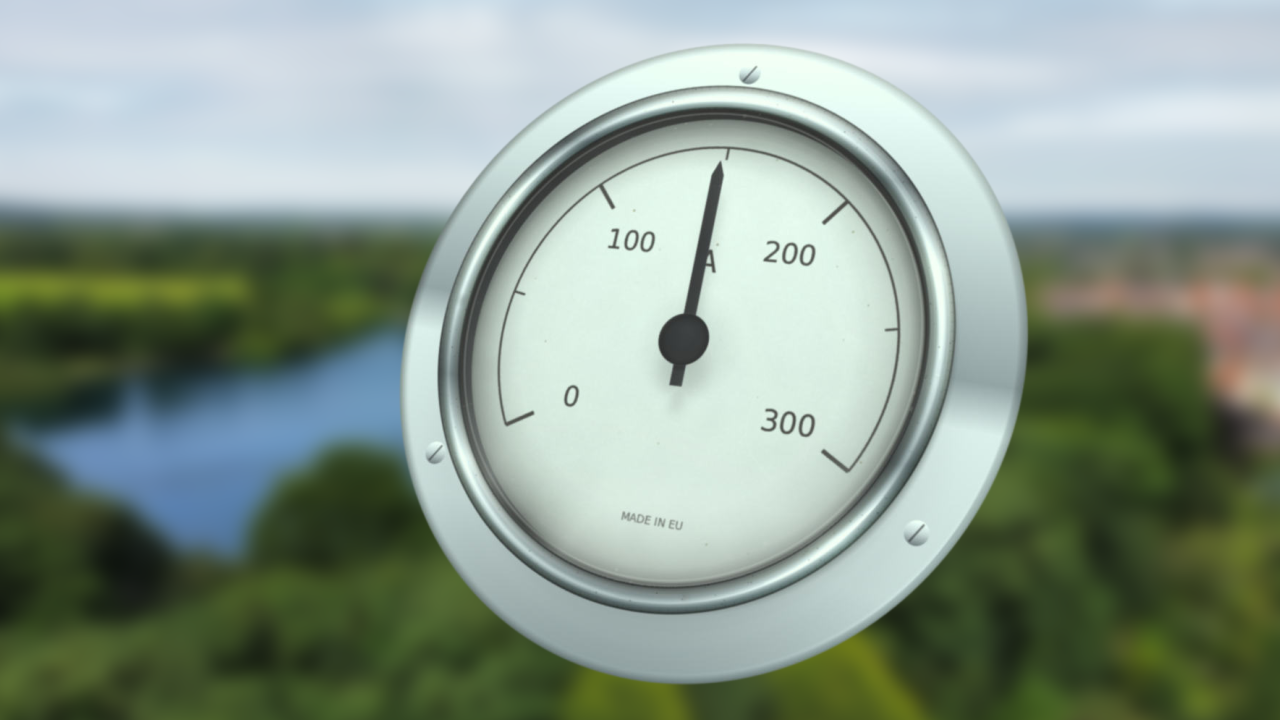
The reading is 150
